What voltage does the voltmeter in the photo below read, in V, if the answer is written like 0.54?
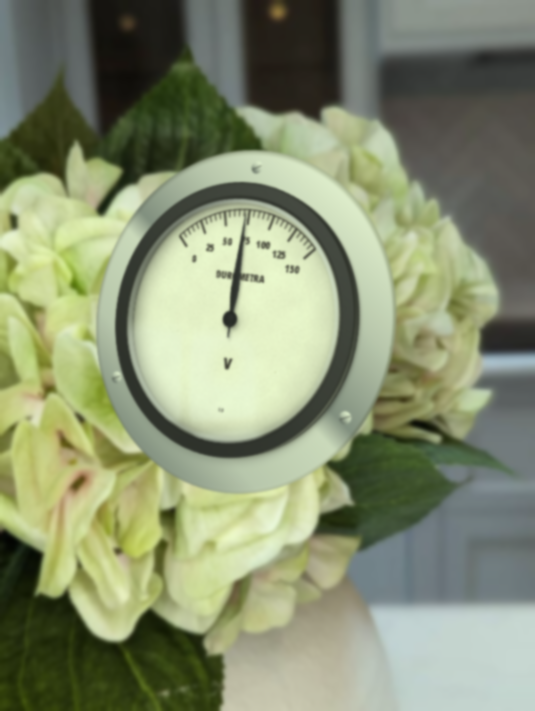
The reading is 75
